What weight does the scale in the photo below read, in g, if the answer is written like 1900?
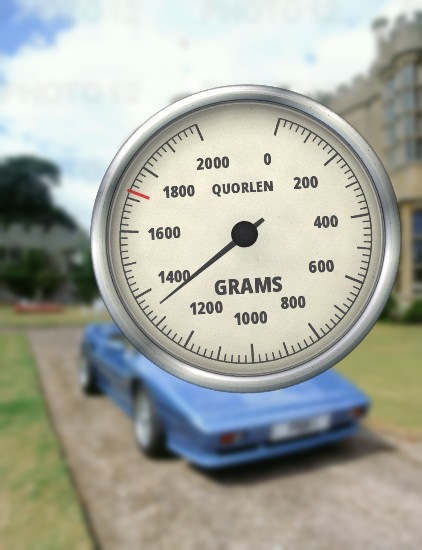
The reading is 1340
